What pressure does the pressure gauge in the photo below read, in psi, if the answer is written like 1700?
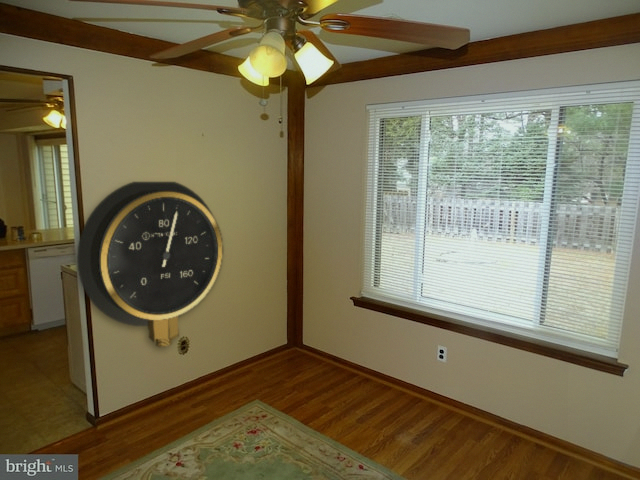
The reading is 90
